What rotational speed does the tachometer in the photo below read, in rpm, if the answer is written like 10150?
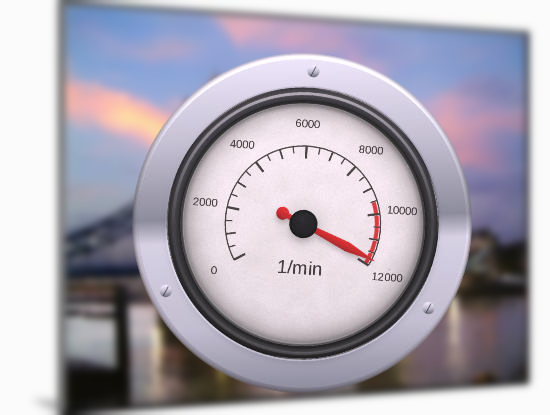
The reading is 11750
